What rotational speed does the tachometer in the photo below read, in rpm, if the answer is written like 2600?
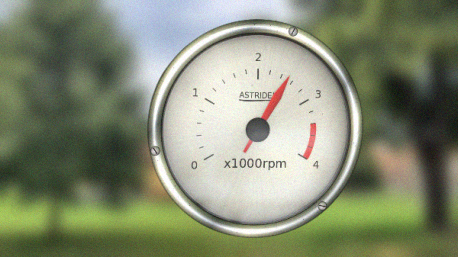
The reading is 2500
